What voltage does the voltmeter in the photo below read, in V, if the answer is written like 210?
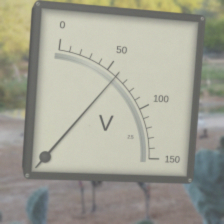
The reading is 60
